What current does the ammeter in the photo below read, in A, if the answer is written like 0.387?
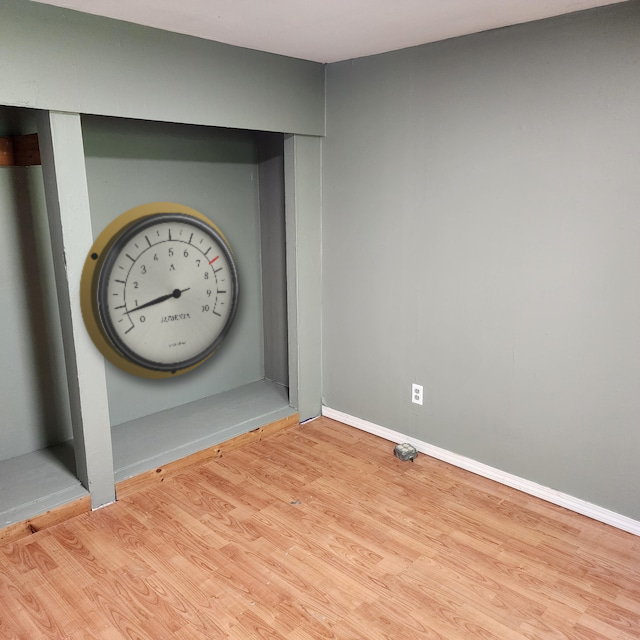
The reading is 0.75
